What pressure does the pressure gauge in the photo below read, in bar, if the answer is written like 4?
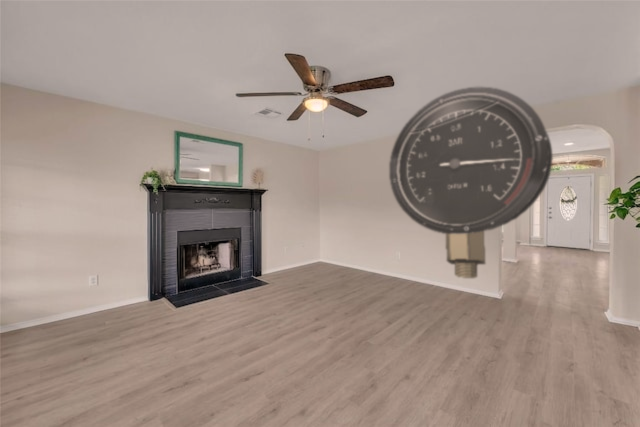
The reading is 1.35
